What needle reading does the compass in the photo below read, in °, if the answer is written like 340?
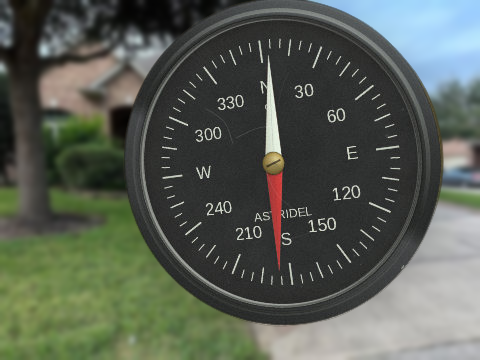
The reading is 185
